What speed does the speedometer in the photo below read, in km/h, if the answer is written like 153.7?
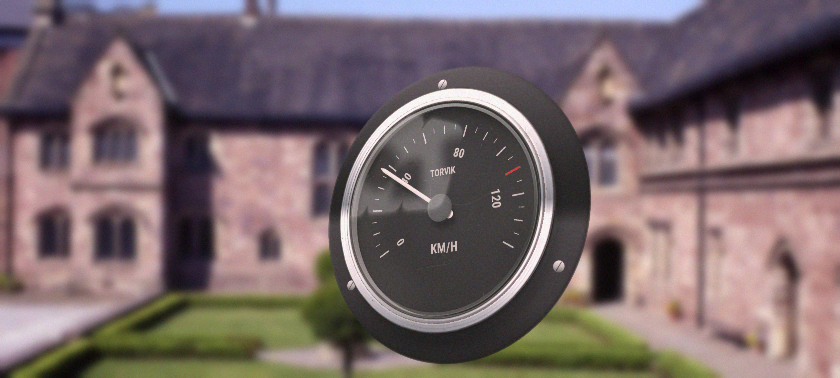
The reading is 37.5
